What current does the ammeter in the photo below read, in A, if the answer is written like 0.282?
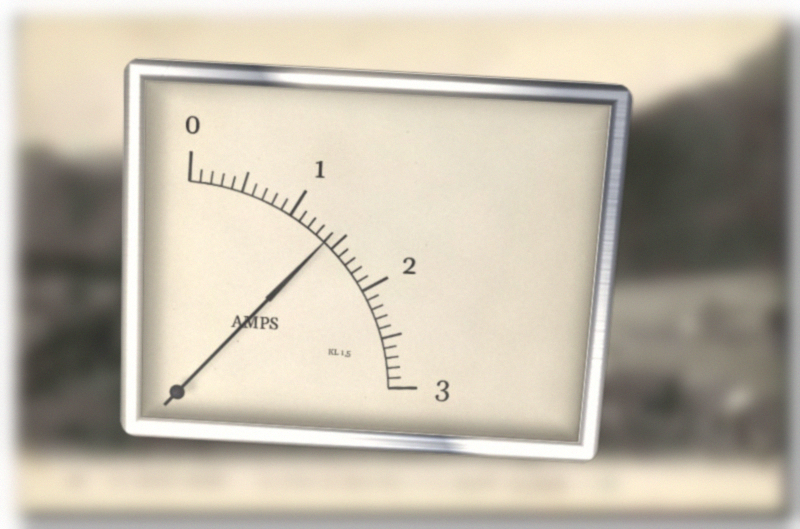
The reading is 1.4
